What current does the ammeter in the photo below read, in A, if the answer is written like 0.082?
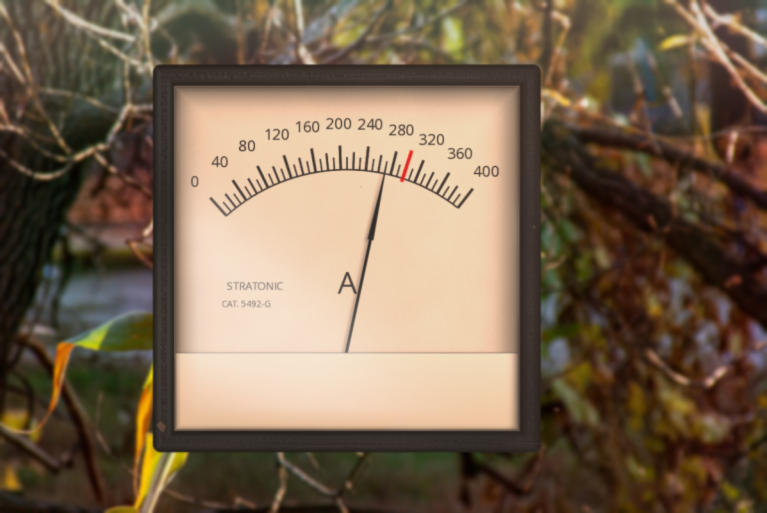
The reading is 270
